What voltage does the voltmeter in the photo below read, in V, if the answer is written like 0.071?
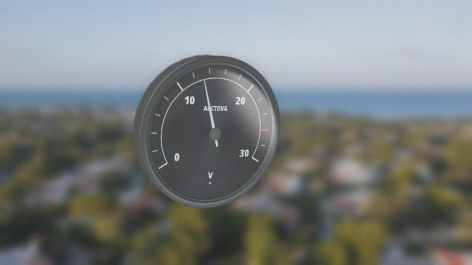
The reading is 13
